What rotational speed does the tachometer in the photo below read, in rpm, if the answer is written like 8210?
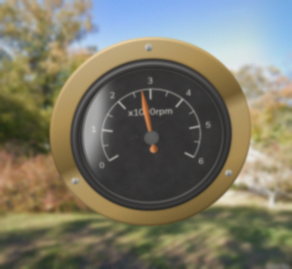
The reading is 2750
